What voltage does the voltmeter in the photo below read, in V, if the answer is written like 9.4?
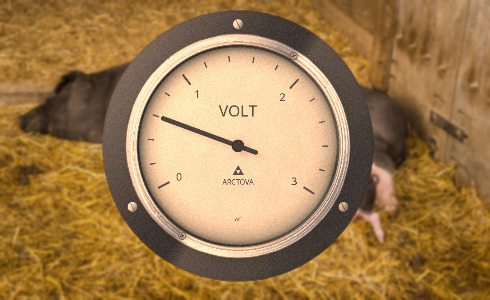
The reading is 0.6
